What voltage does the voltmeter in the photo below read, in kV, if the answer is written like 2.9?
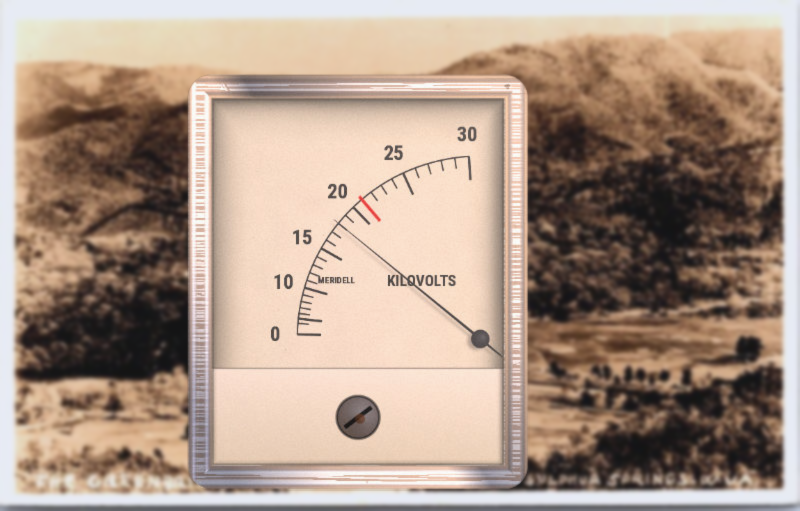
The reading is 18
